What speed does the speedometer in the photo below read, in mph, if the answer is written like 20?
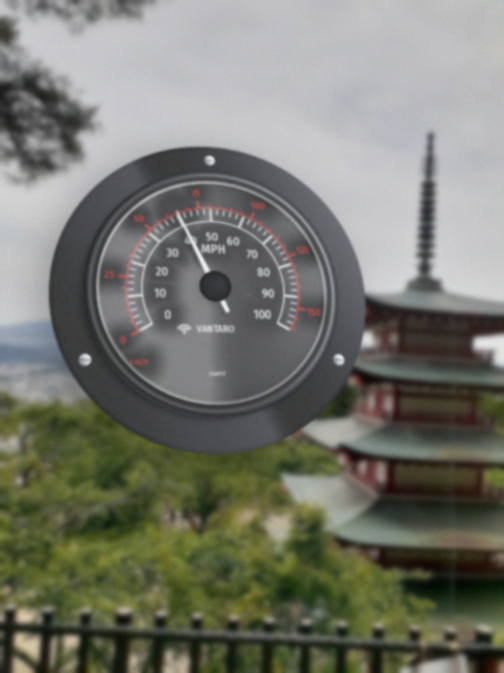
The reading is 40
